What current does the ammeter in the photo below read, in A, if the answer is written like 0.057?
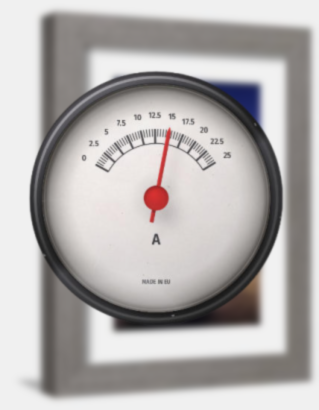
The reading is 15
